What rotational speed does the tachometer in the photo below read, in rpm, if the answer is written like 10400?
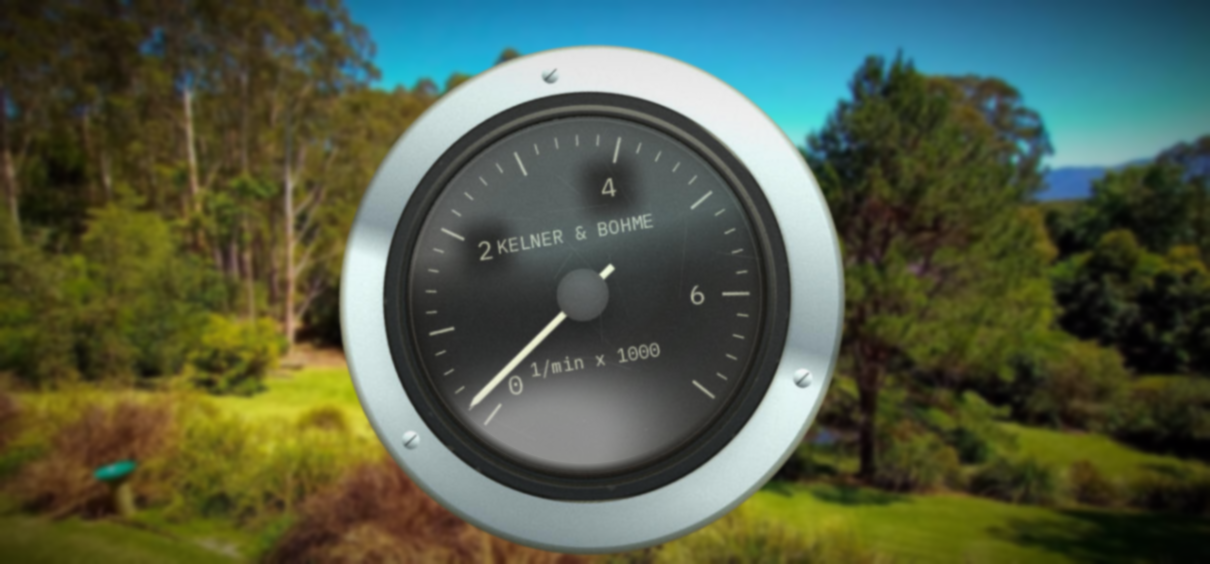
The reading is 200
